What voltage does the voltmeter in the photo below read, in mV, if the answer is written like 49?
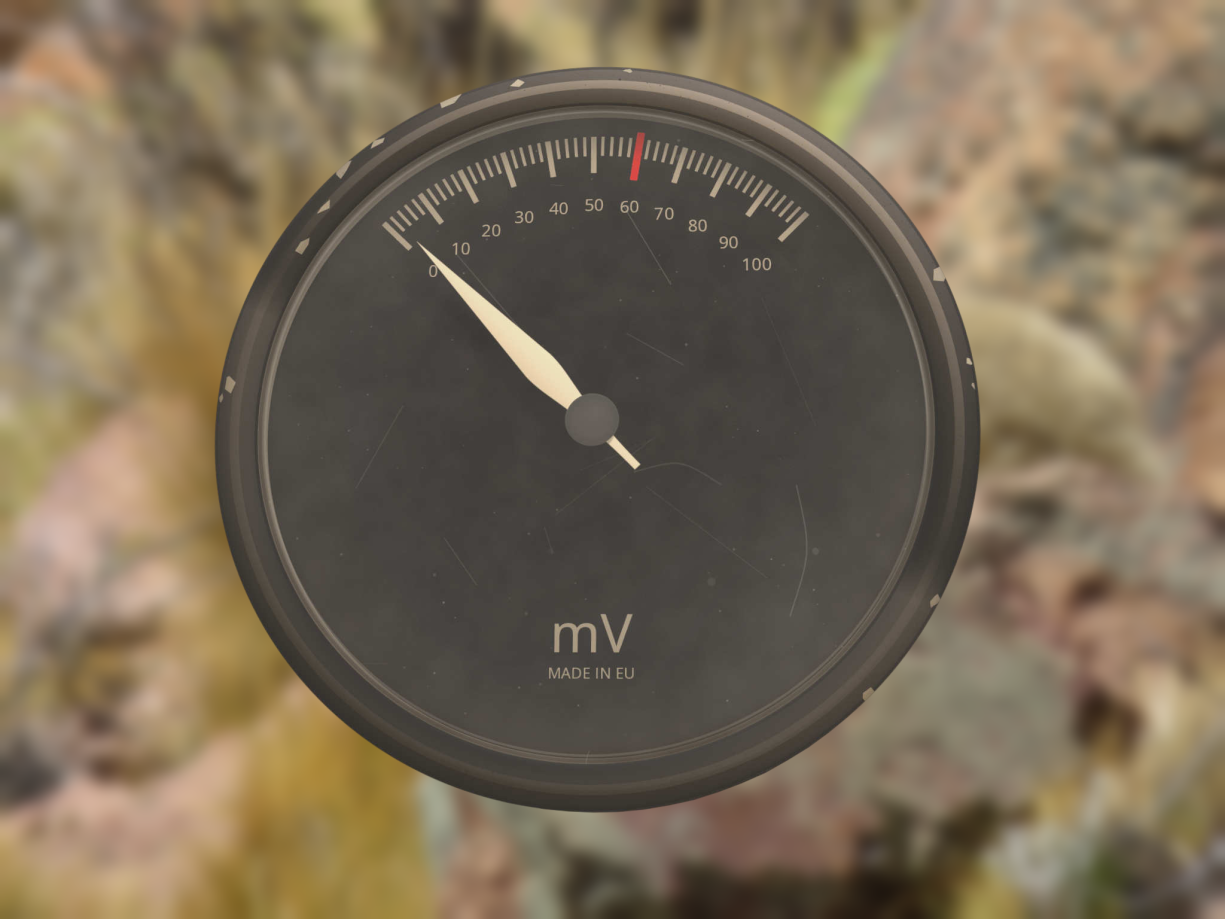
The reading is 2
